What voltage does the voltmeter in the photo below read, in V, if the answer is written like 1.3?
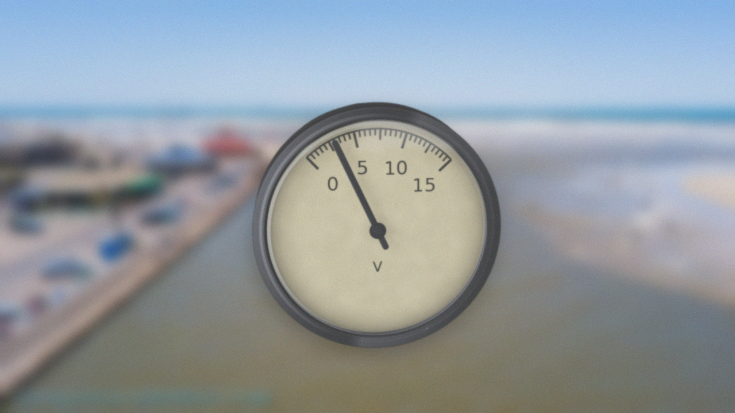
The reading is 3
